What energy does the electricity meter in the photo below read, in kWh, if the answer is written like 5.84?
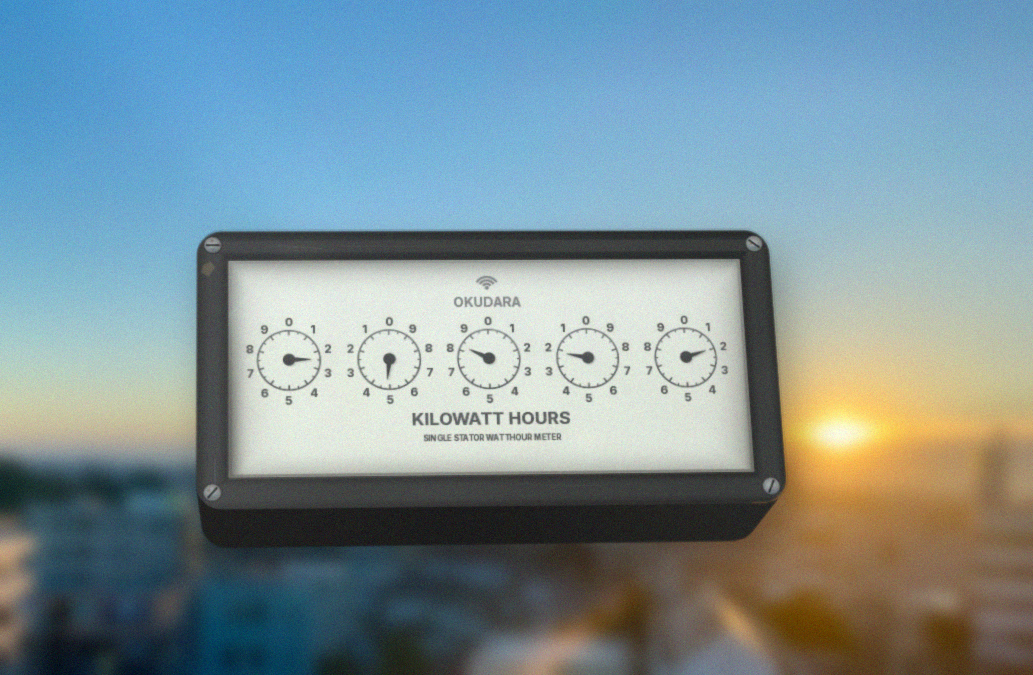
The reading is 24822
